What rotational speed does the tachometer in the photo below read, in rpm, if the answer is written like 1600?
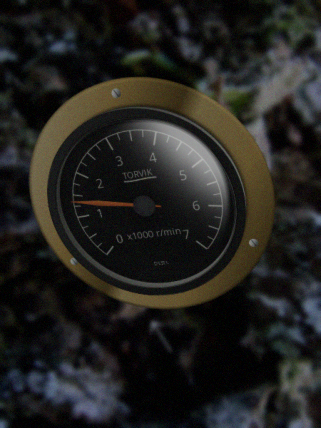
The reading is 1375
